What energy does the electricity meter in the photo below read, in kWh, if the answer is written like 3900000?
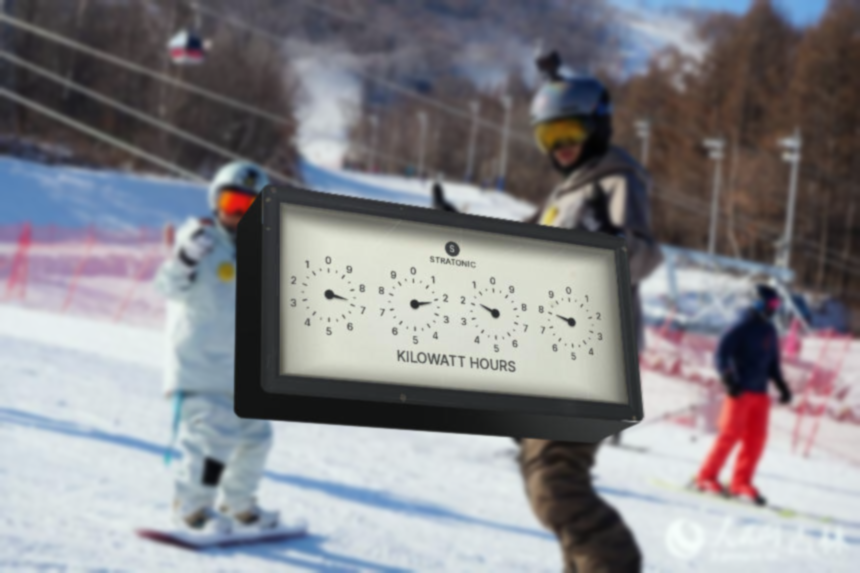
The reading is 7218
